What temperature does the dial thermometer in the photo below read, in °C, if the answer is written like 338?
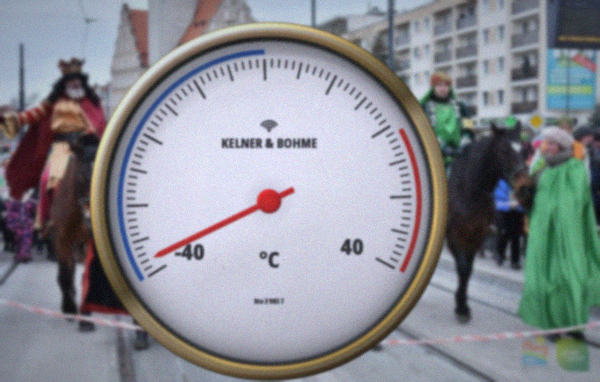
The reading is -38
